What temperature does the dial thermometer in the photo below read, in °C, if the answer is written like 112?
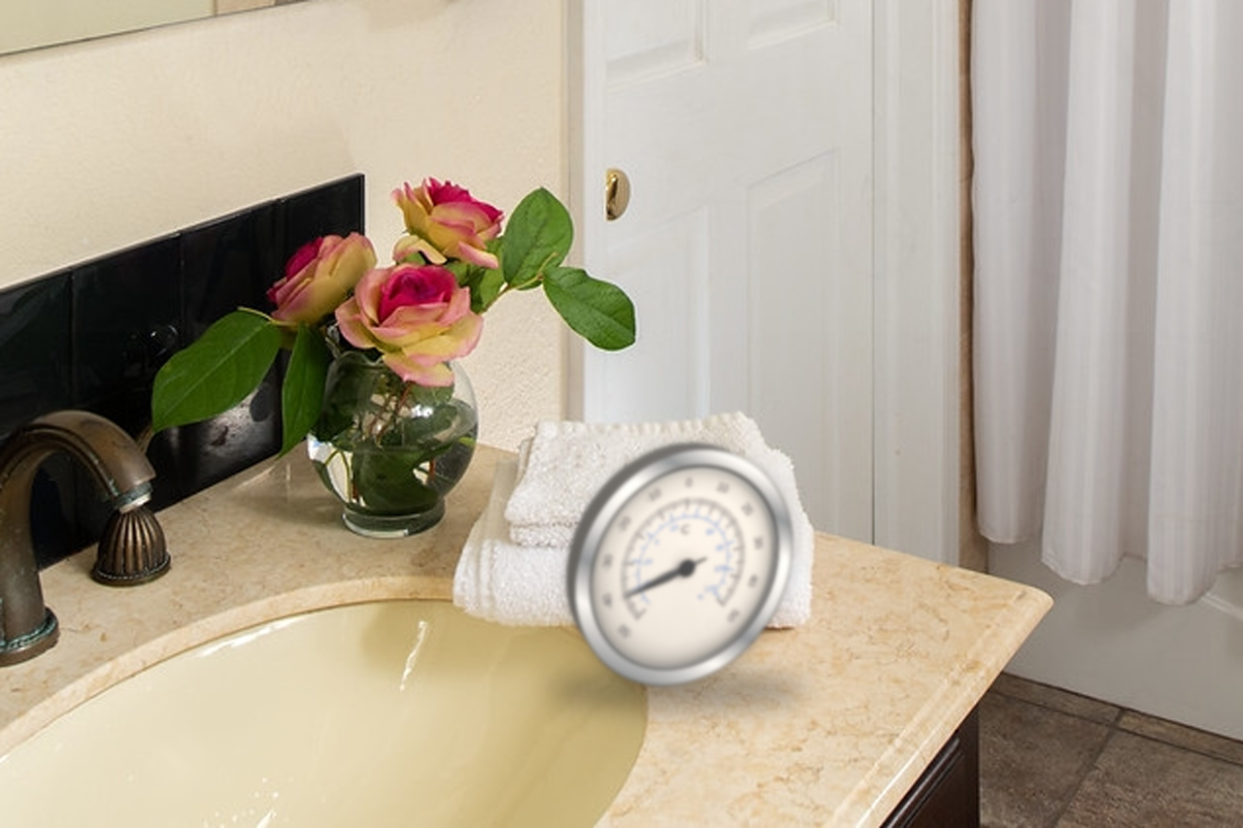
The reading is -40
